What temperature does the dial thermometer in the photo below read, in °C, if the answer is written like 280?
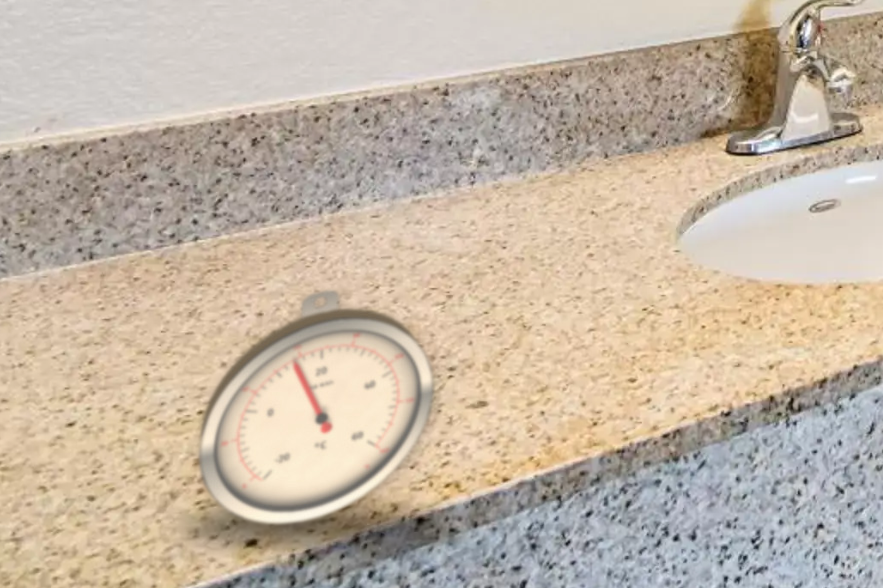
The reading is 14
